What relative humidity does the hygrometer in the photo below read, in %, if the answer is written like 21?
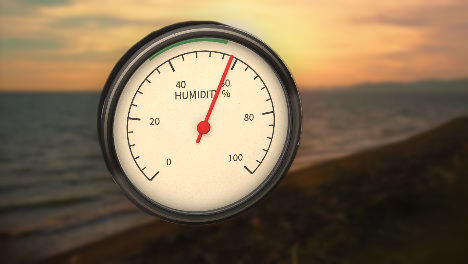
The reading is 58
